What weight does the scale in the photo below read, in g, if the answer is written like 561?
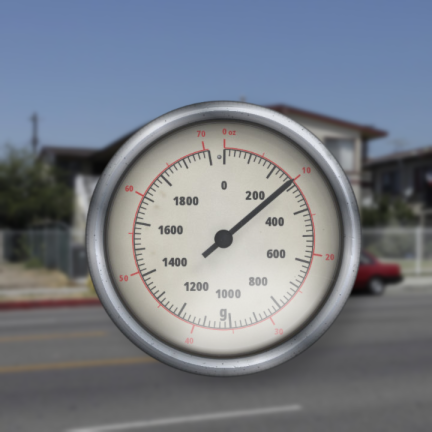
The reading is 280
